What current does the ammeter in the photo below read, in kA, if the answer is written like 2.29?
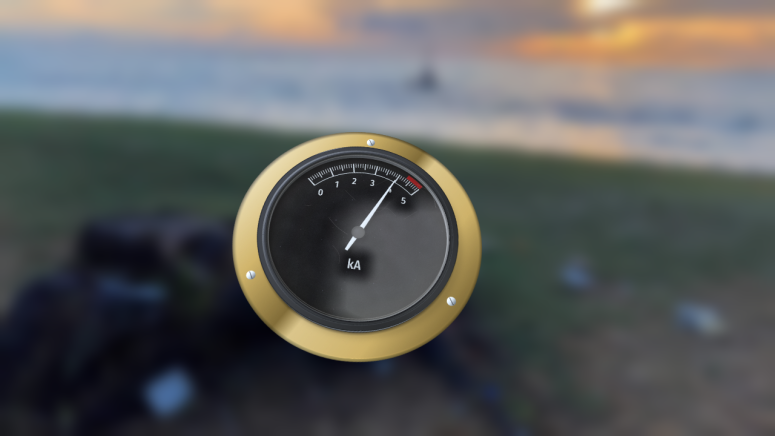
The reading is 4
